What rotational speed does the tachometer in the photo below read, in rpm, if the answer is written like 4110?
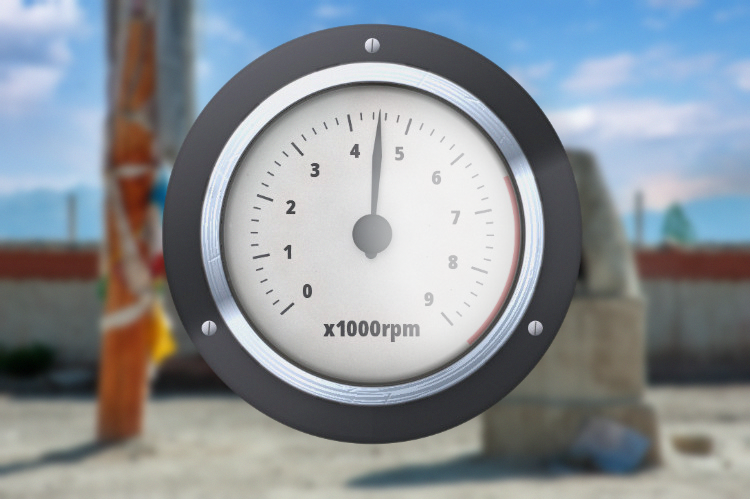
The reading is 4500
